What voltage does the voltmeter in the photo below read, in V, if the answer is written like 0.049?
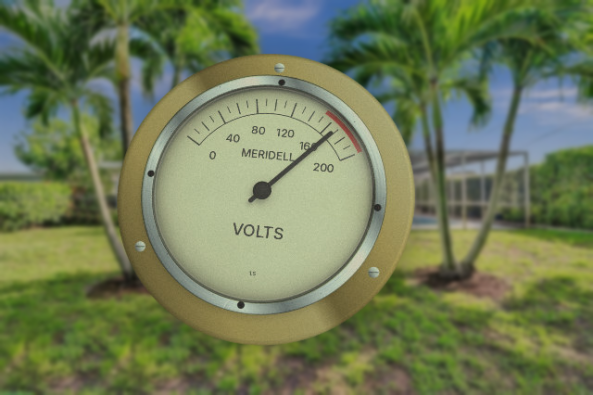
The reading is 170
